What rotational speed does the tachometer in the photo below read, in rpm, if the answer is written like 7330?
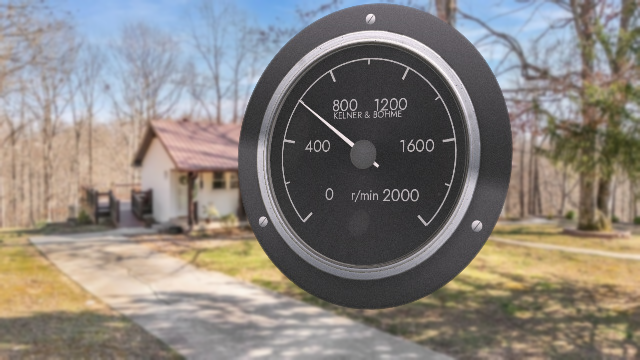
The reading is 600
